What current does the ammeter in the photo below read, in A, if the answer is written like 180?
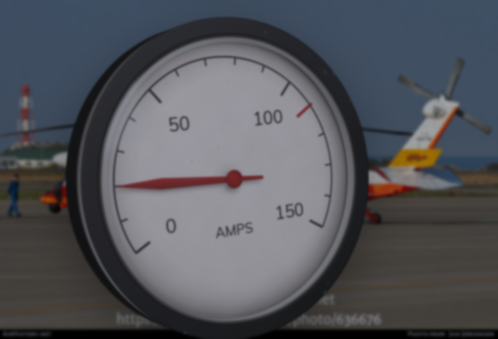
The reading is 20
